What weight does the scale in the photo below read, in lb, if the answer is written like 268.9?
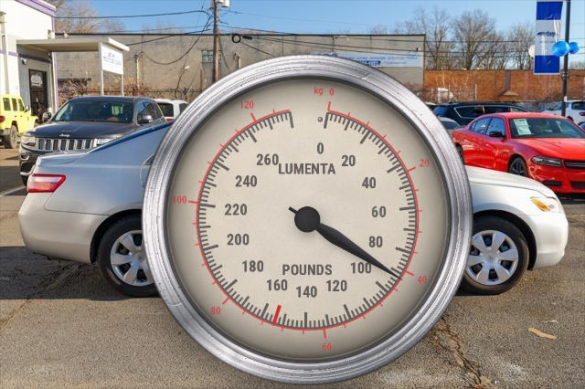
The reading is 92
